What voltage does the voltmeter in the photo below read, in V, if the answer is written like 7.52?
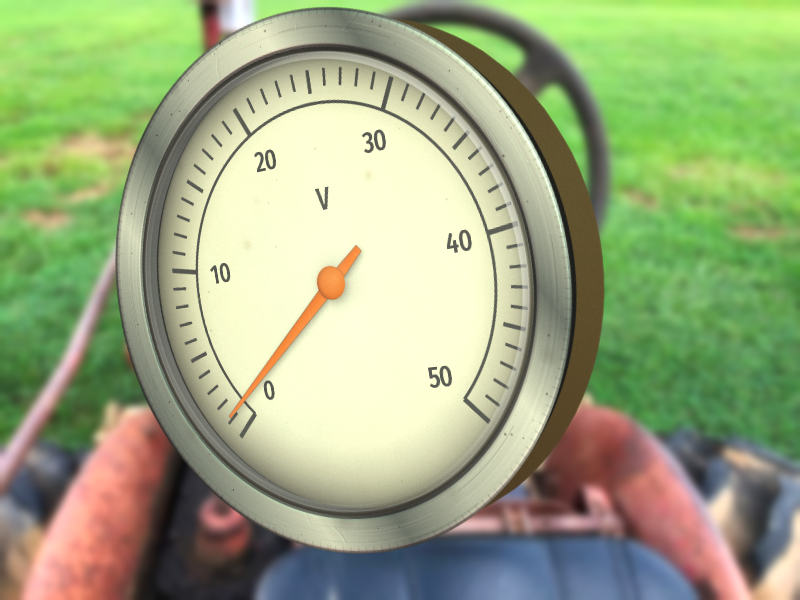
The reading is 1
